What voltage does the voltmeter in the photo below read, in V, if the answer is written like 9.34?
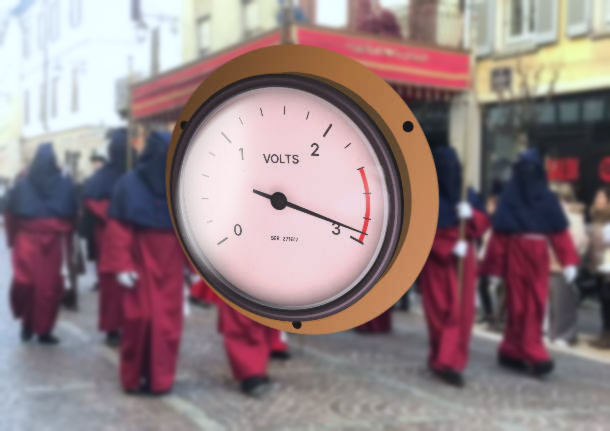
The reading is 2.9
